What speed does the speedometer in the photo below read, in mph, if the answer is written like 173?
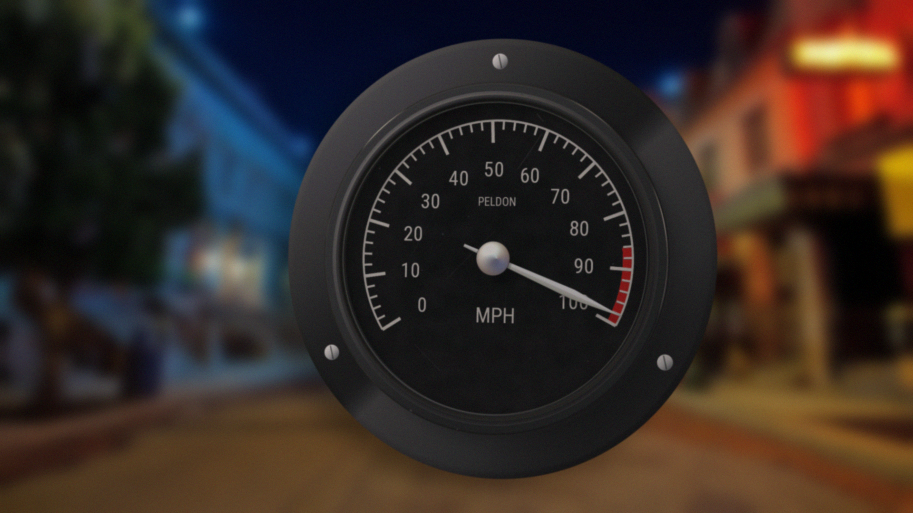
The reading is 98
